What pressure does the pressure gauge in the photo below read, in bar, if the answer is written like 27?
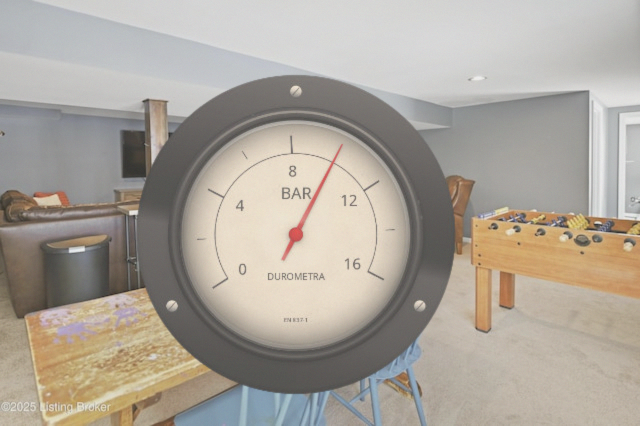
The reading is 10
